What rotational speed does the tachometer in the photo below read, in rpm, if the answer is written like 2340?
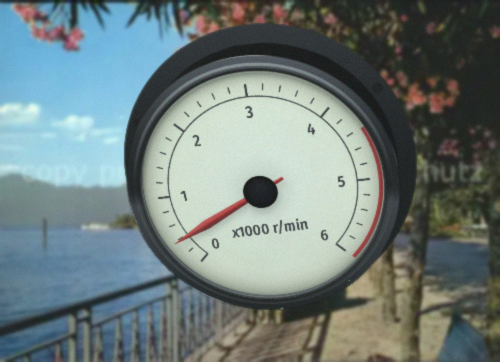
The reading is 400
